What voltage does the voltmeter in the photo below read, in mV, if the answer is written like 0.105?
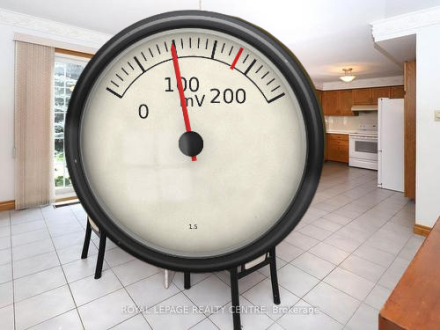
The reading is 100
